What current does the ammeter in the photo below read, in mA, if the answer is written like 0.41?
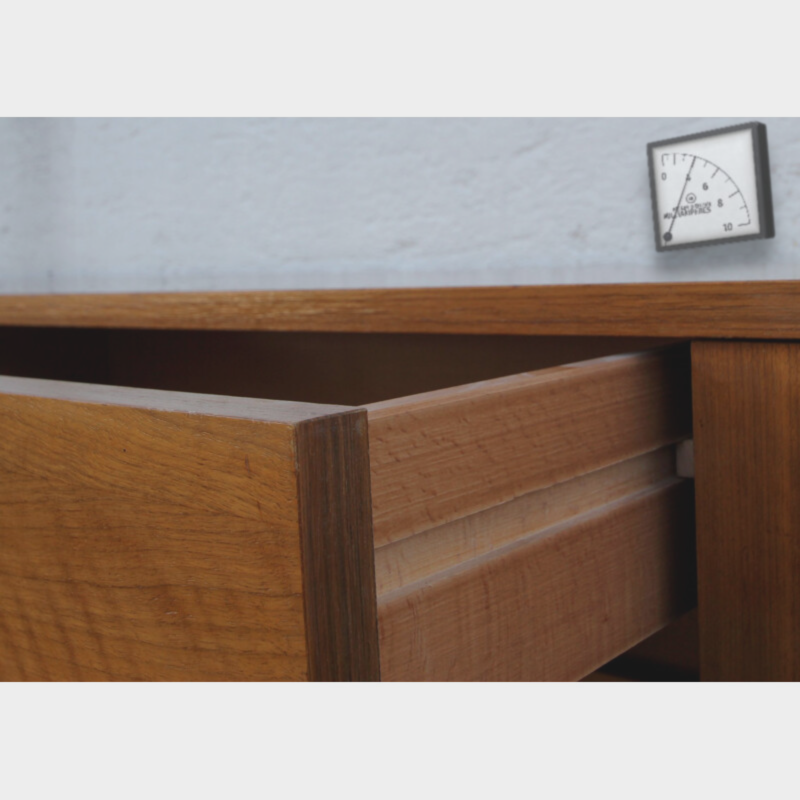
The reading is 4
